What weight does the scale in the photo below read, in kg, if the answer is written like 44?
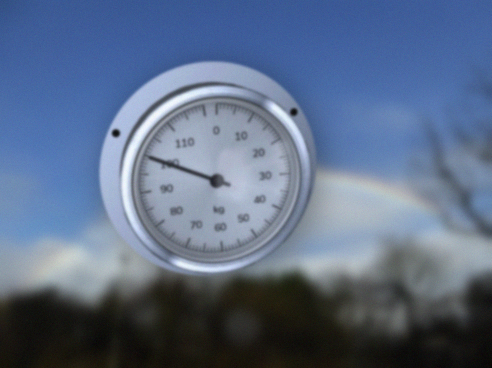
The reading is 100
